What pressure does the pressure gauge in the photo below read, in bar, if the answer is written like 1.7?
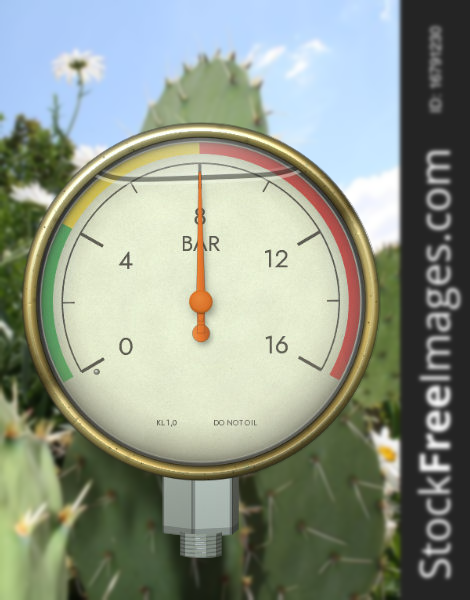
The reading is 8
